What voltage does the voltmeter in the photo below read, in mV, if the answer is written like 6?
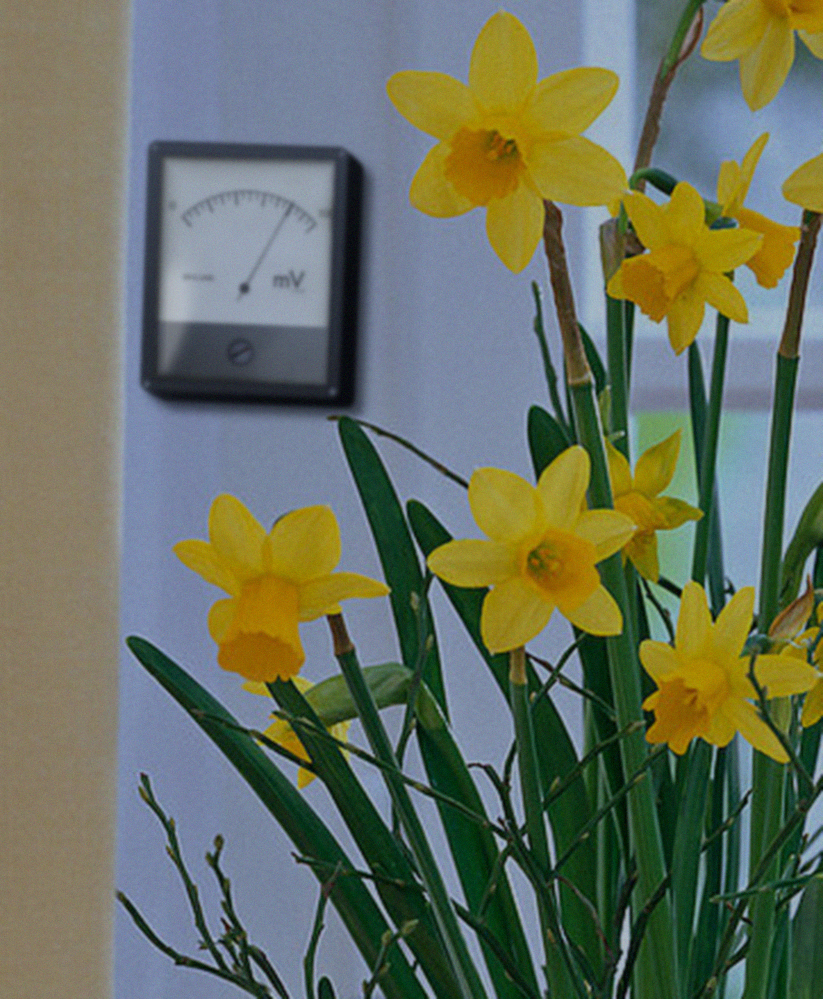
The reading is 80
